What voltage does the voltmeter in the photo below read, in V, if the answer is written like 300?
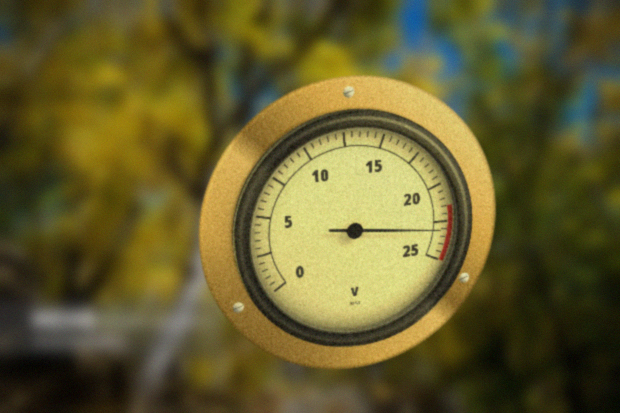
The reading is 23
